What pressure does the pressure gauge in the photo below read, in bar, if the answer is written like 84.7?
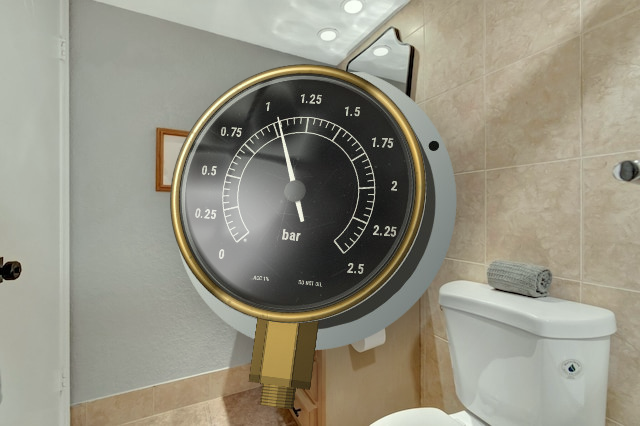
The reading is 1.05
